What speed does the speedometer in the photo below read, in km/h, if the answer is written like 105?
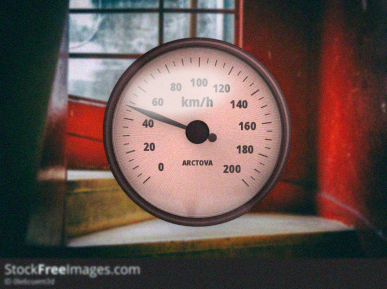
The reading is 47.5
